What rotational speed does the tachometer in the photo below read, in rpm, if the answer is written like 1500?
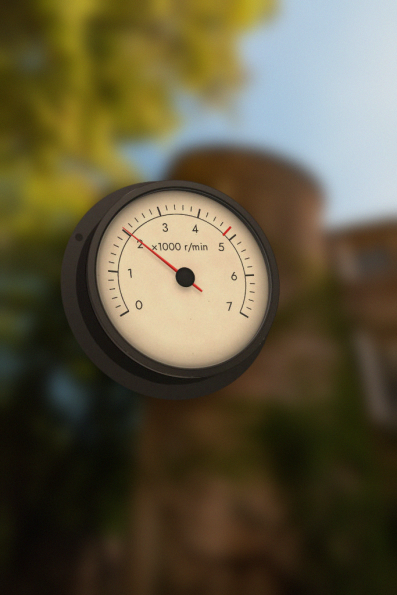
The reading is 2000
